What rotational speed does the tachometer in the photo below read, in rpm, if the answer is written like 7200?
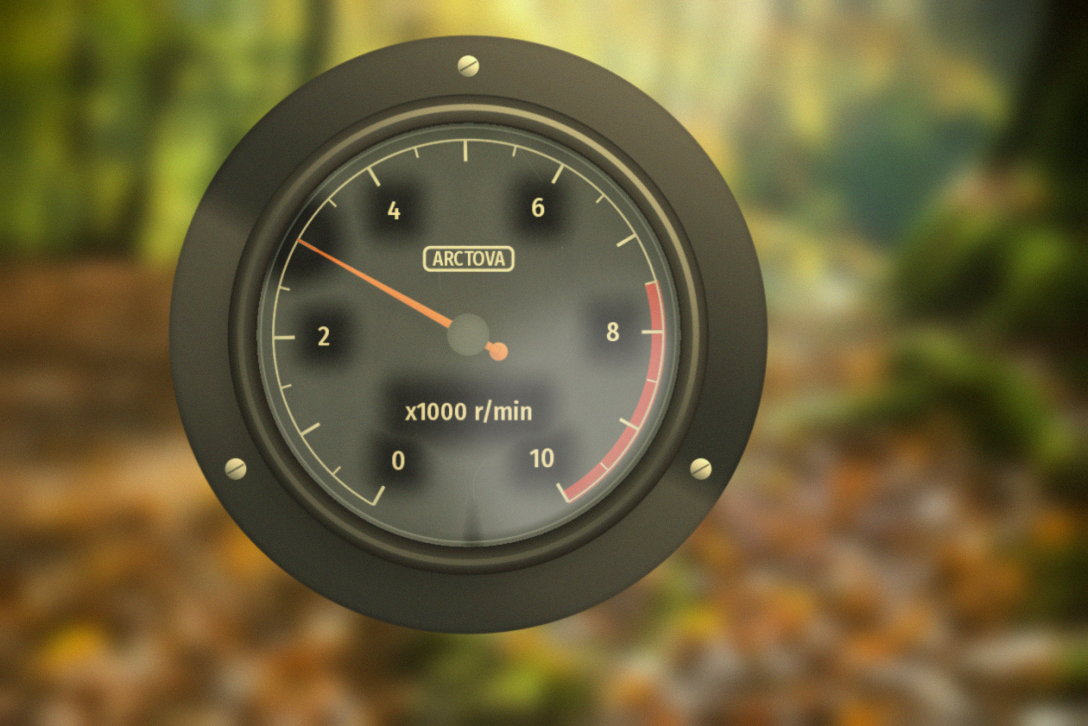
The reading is 3000
